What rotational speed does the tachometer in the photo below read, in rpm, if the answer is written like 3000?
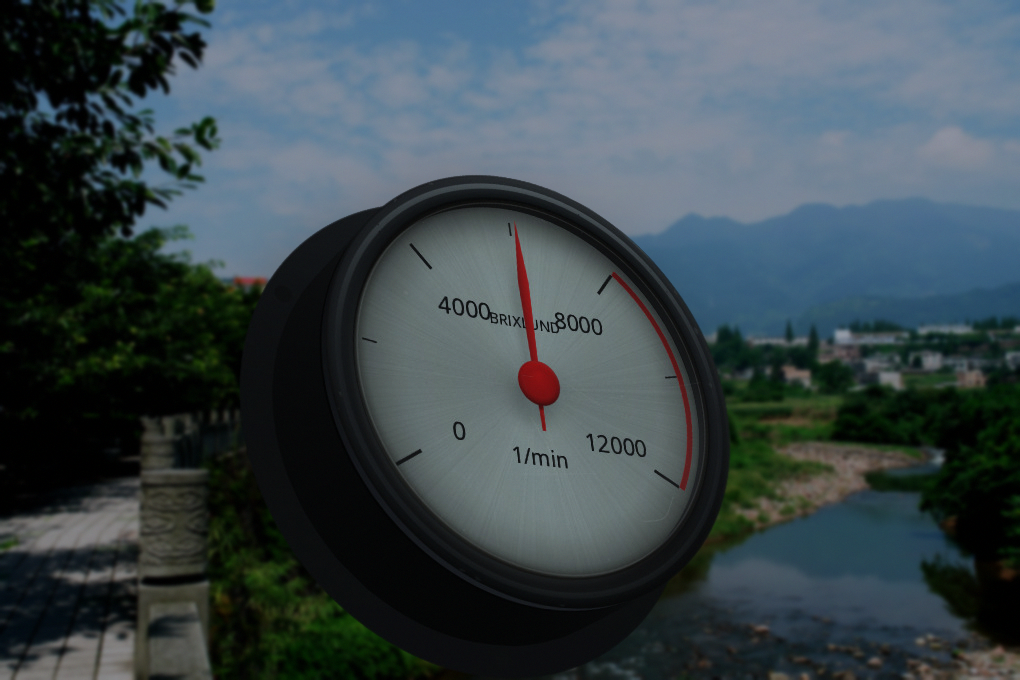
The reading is 6000
